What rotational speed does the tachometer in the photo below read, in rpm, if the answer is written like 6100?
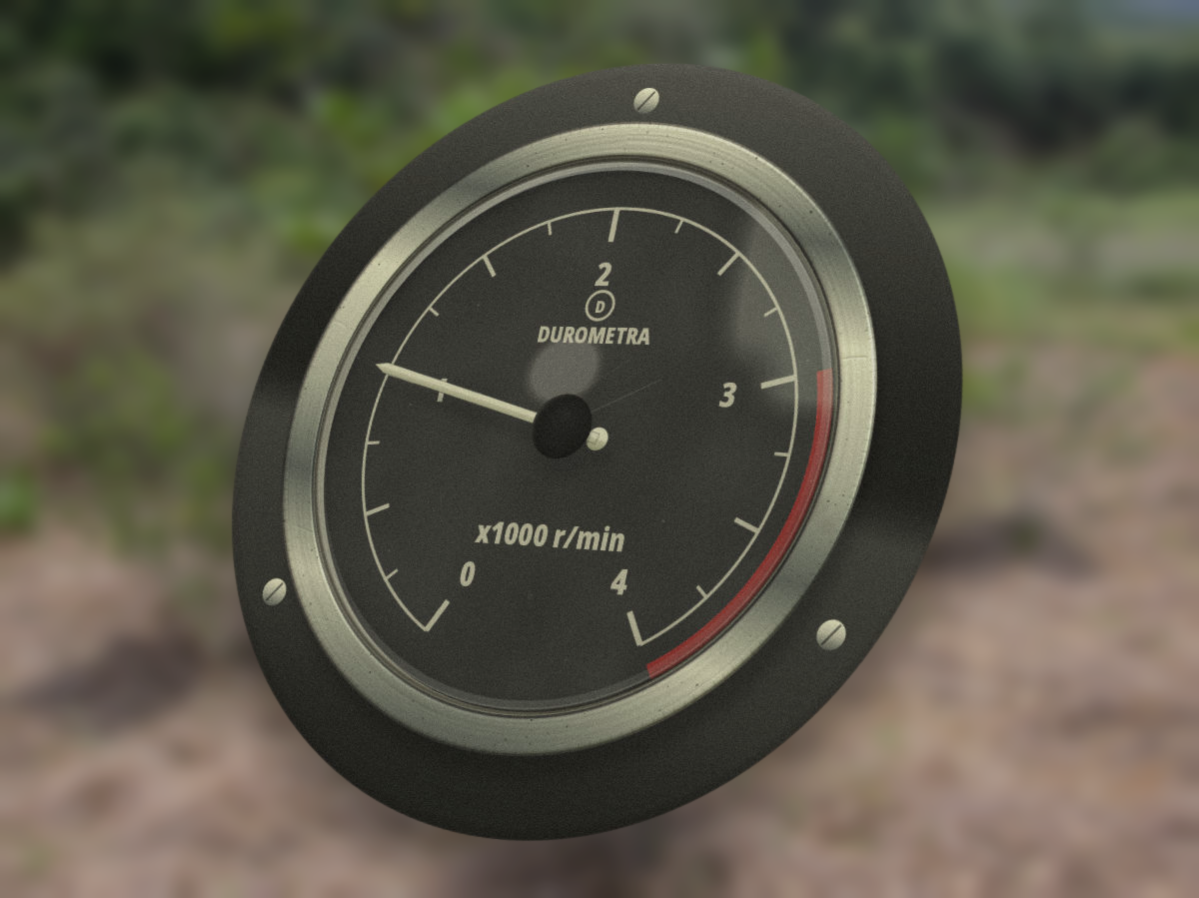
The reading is 1000
